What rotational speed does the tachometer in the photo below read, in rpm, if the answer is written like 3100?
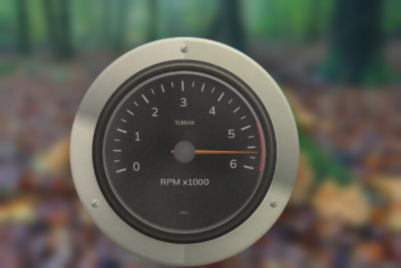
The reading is 5625
